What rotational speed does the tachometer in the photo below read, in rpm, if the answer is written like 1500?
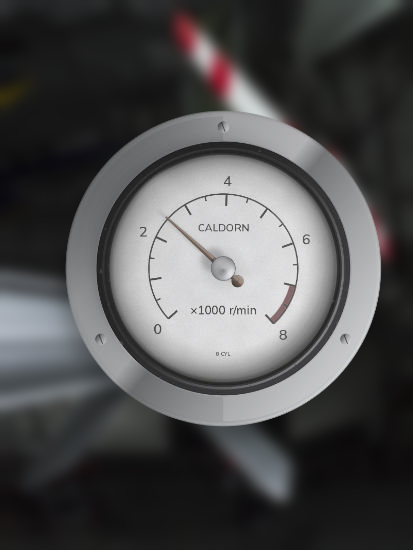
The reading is 2500
